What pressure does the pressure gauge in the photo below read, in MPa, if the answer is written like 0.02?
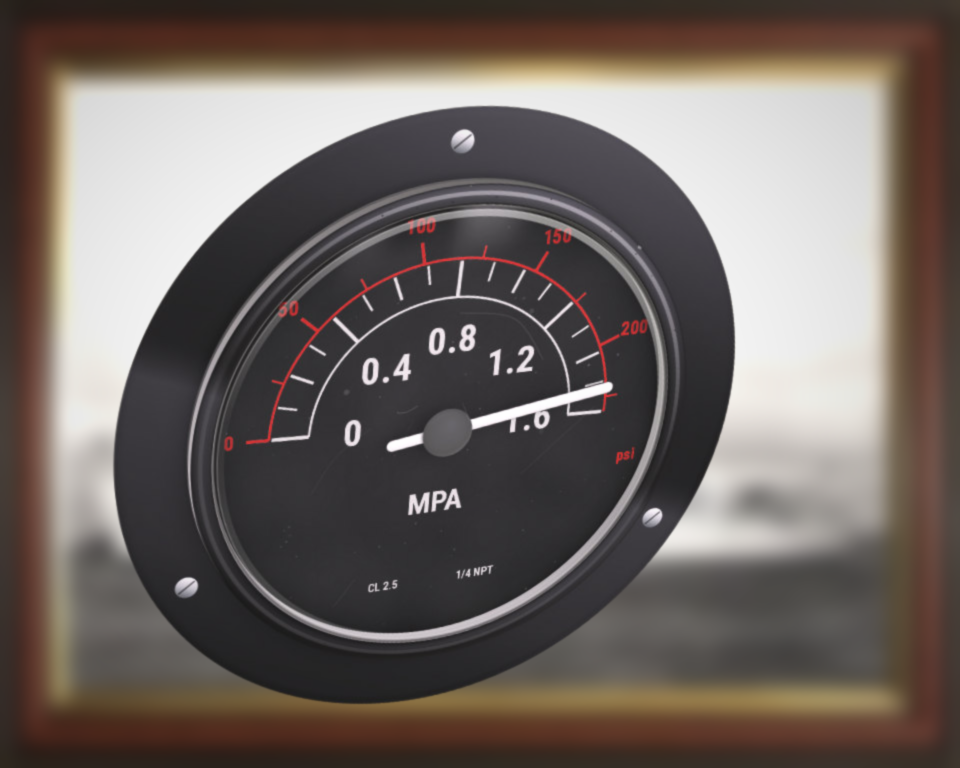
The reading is 1.5
